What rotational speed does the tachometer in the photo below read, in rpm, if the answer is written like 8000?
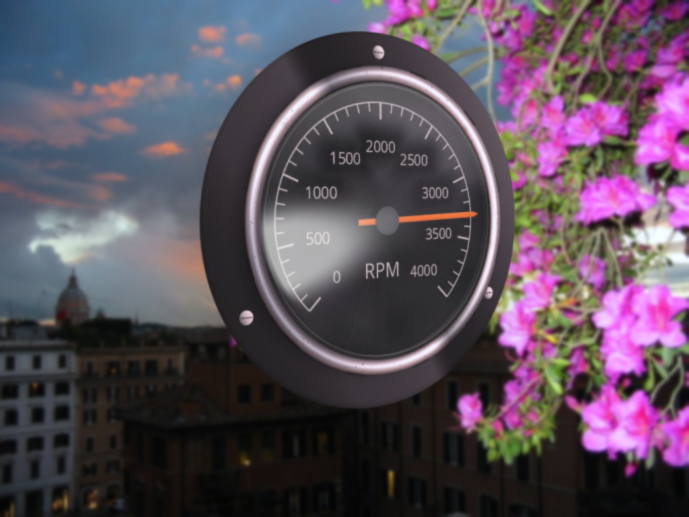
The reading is 3300
